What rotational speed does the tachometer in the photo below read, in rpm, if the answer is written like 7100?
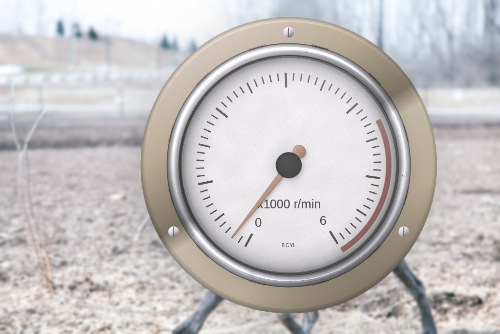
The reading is 200
